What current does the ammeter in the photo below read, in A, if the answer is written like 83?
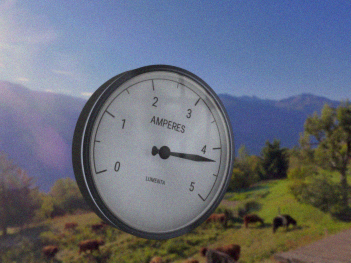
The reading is 4.25
